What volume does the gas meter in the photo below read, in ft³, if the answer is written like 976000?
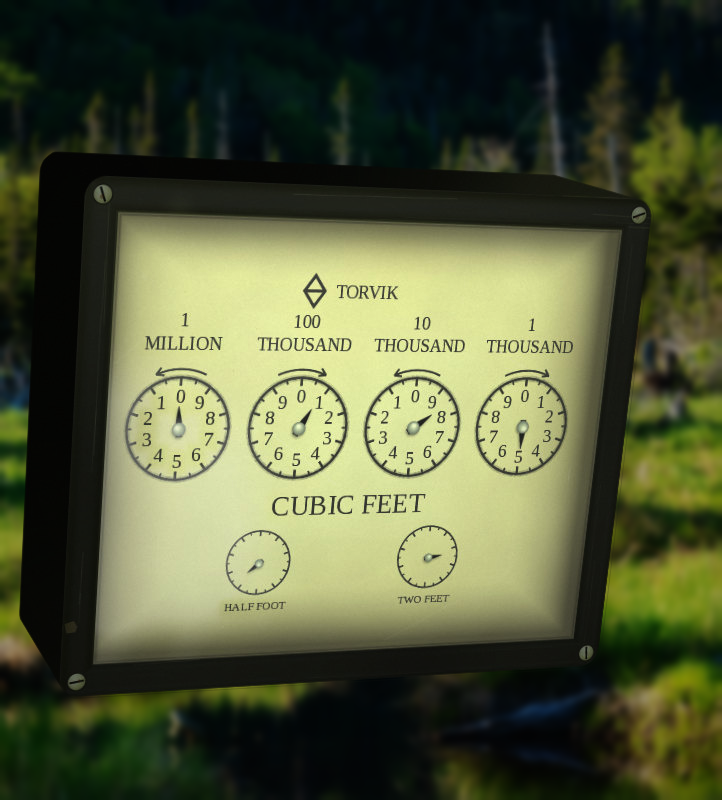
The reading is 8500
